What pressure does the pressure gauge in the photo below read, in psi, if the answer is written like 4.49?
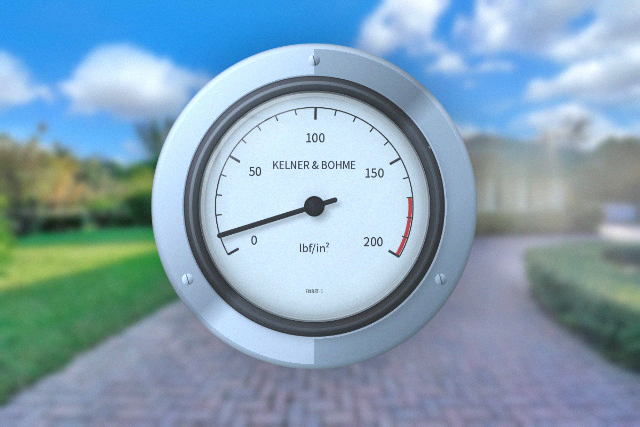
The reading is 10
